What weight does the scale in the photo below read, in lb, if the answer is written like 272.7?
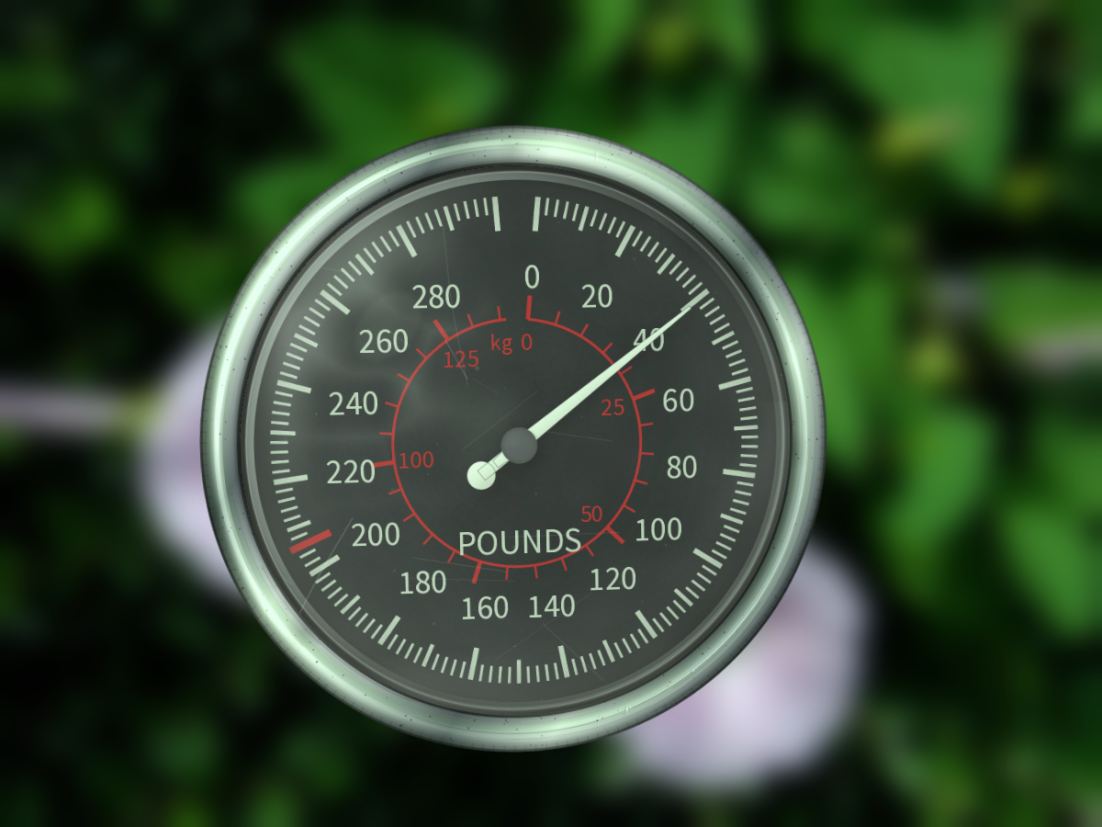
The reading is 40
